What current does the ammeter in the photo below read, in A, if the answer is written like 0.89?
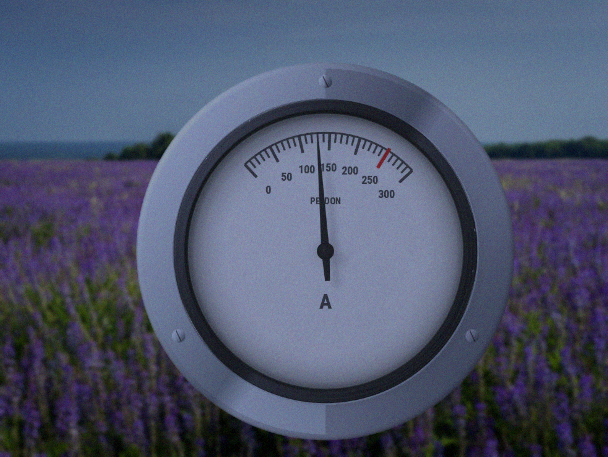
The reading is 130
